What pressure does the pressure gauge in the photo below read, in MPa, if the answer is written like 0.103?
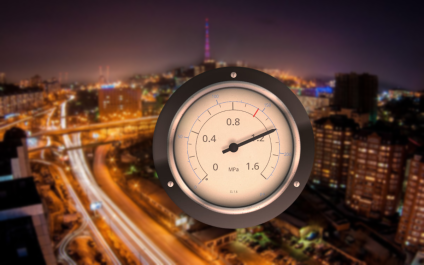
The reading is 1.2
